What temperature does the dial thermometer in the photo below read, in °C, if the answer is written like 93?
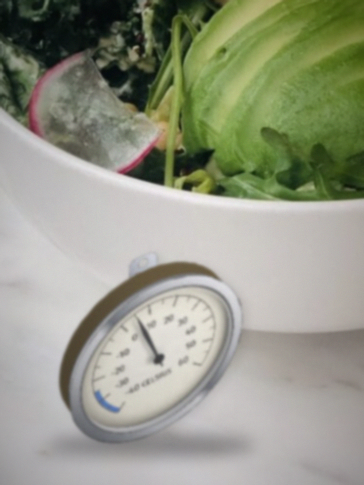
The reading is 5
